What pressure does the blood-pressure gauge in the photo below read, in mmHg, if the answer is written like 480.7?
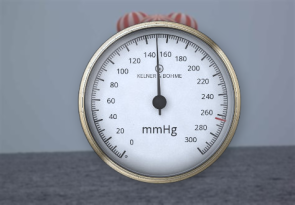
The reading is 150
